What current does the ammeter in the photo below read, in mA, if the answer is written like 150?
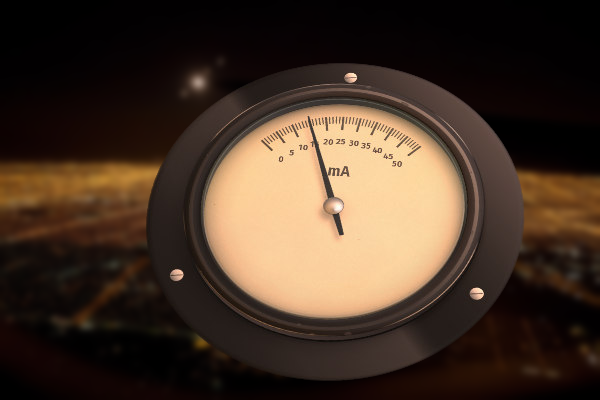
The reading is 15
